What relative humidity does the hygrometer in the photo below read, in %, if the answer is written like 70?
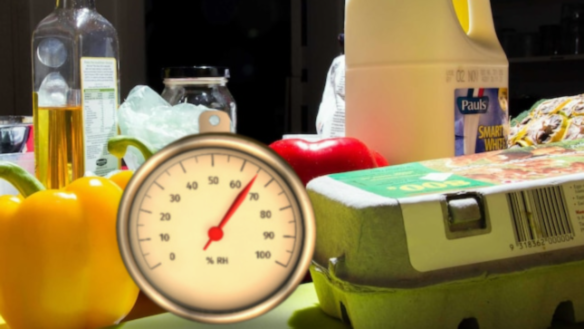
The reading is 65
